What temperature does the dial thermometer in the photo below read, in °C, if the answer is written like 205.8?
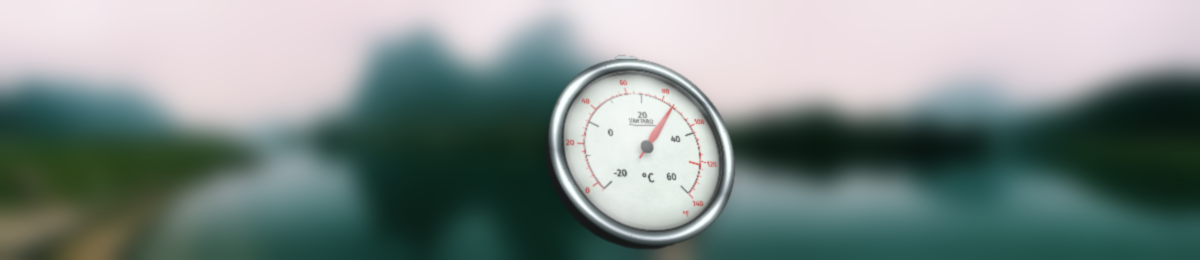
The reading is 30
